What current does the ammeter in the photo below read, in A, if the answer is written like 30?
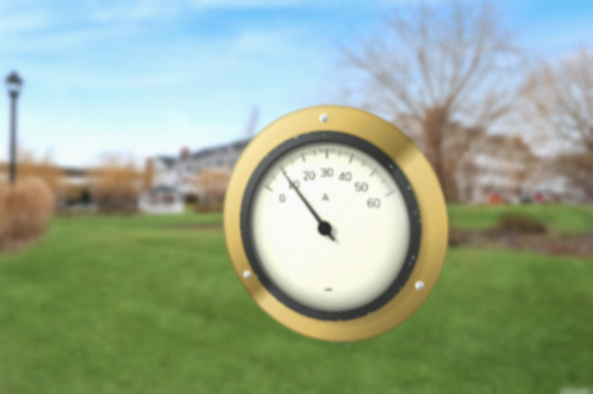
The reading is 10
